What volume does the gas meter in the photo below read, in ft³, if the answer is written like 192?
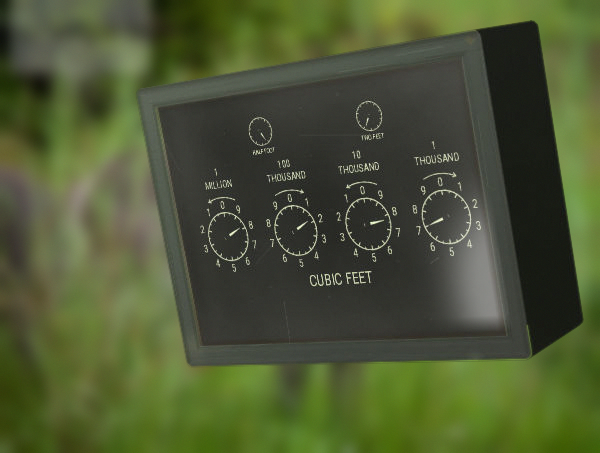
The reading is 817700
